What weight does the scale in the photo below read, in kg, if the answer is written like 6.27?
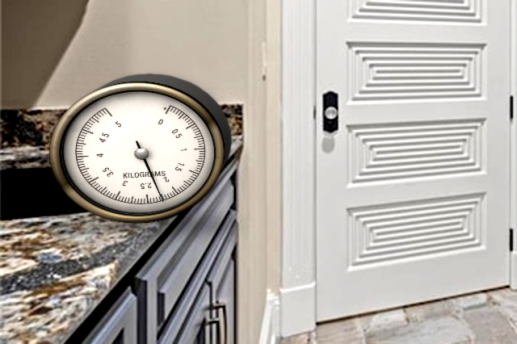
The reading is 2.25
